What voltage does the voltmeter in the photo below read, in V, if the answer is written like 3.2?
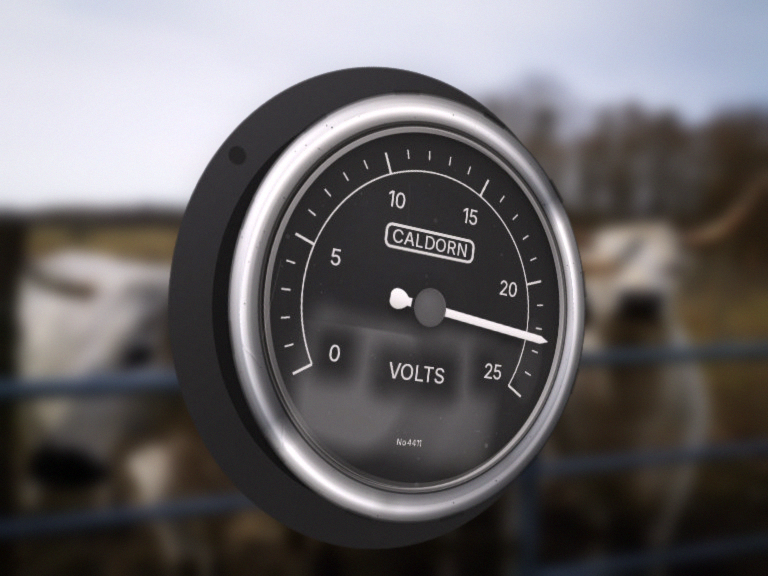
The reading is 22.5
